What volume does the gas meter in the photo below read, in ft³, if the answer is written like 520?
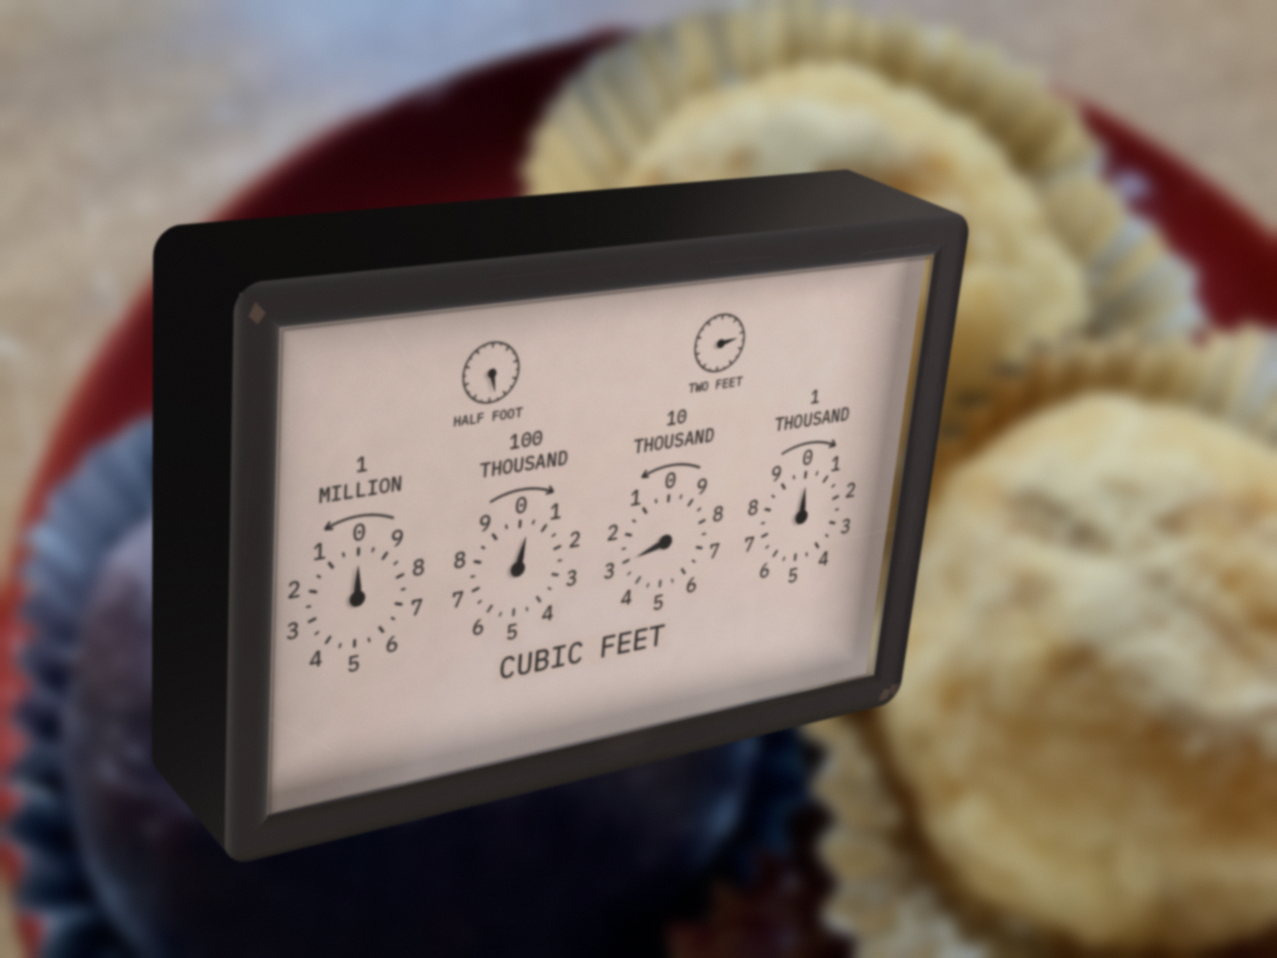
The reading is 3000
